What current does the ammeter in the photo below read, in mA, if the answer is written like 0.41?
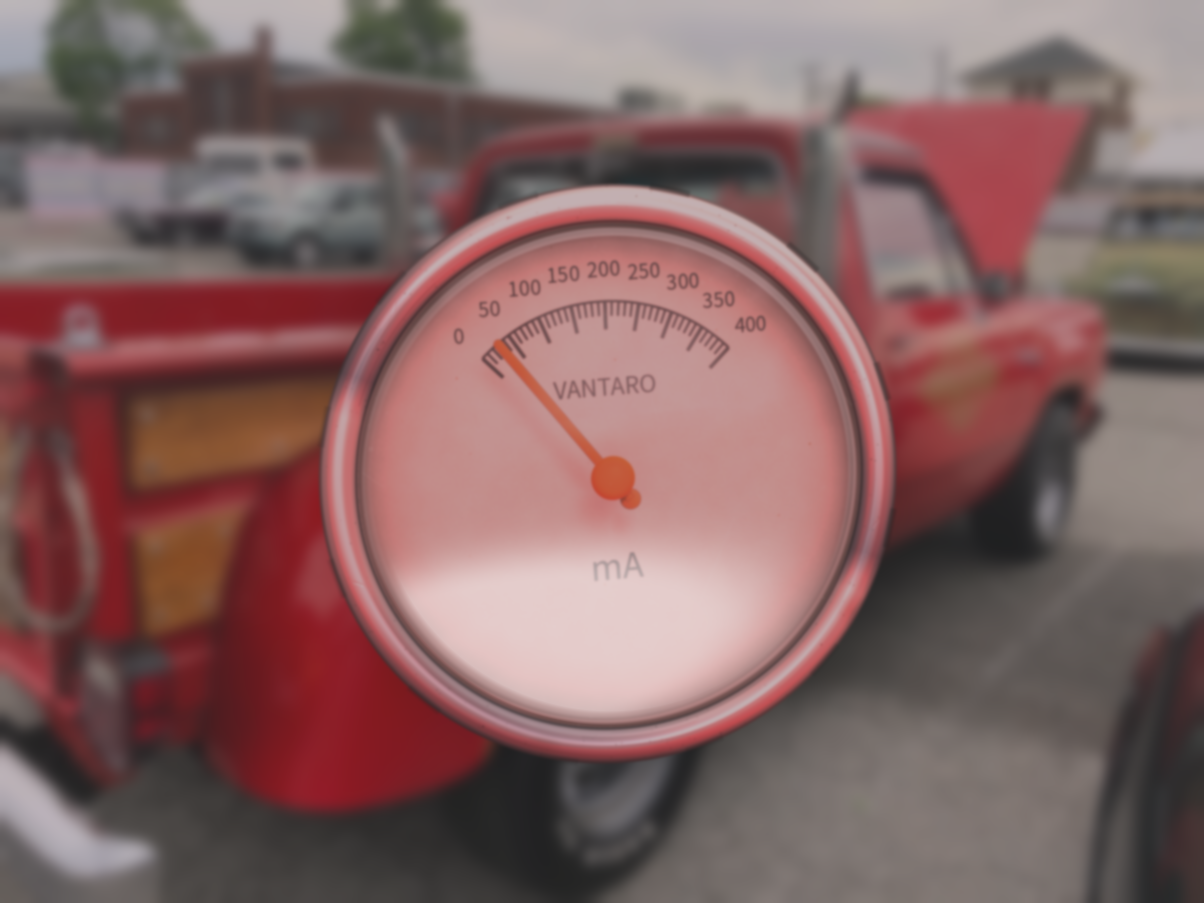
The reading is 30
